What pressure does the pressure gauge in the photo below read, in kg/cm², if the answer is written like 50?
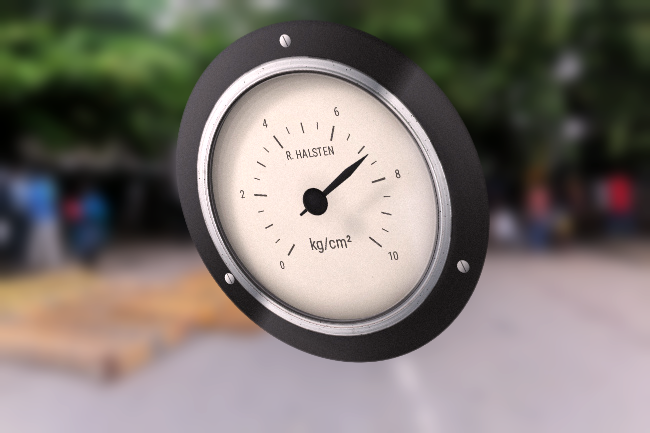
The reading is 7.25
